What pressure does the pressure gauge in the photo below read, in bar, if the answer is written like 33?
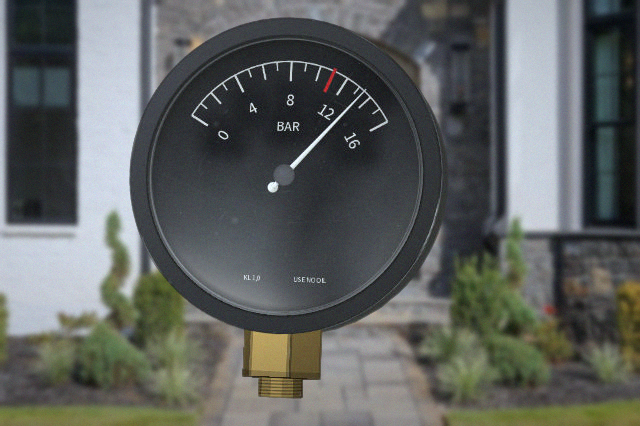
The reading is 13.5
